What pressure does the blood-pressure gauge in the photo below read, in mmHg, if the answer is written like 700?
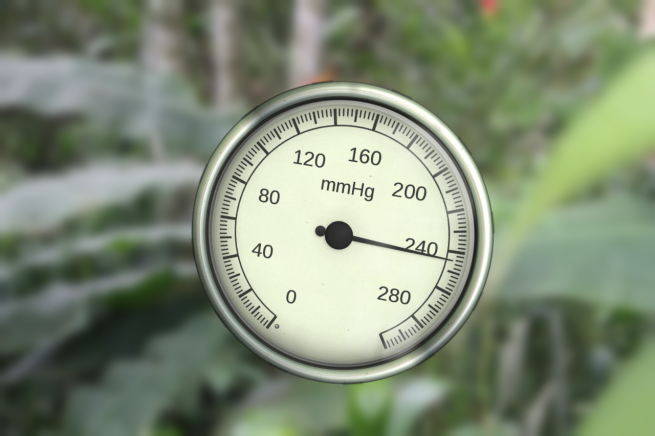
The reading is 244
